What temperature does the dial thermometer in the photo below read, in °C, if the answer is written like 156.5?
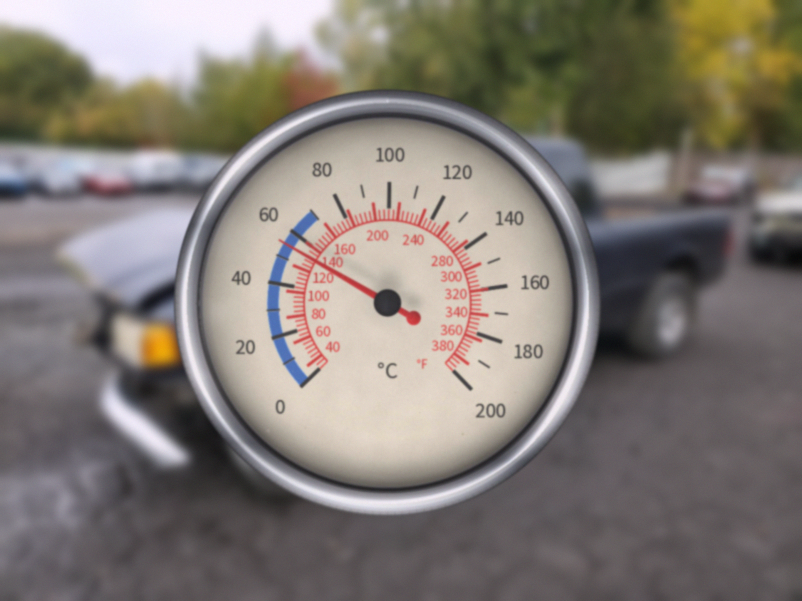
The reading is 55
